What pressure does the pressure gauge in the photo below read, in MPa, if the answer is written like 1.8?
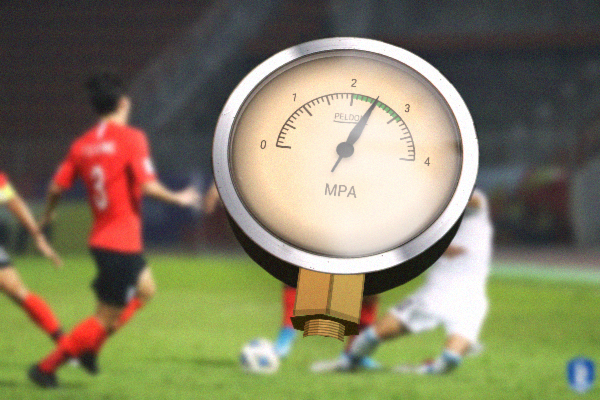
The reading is 2.5
